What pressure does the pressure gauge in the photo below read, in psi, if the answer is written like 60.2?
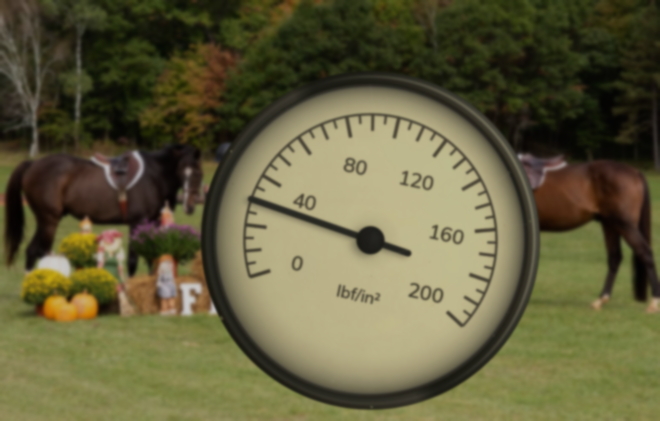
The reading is 30
